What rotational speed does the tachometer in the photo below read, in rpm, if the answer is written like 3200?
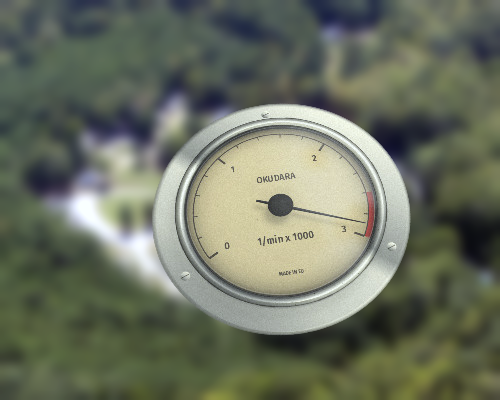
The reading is 2900
